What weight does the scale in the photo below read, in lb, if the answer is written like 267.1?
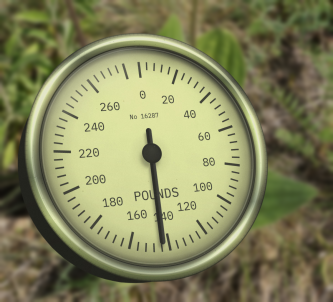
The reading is 144
